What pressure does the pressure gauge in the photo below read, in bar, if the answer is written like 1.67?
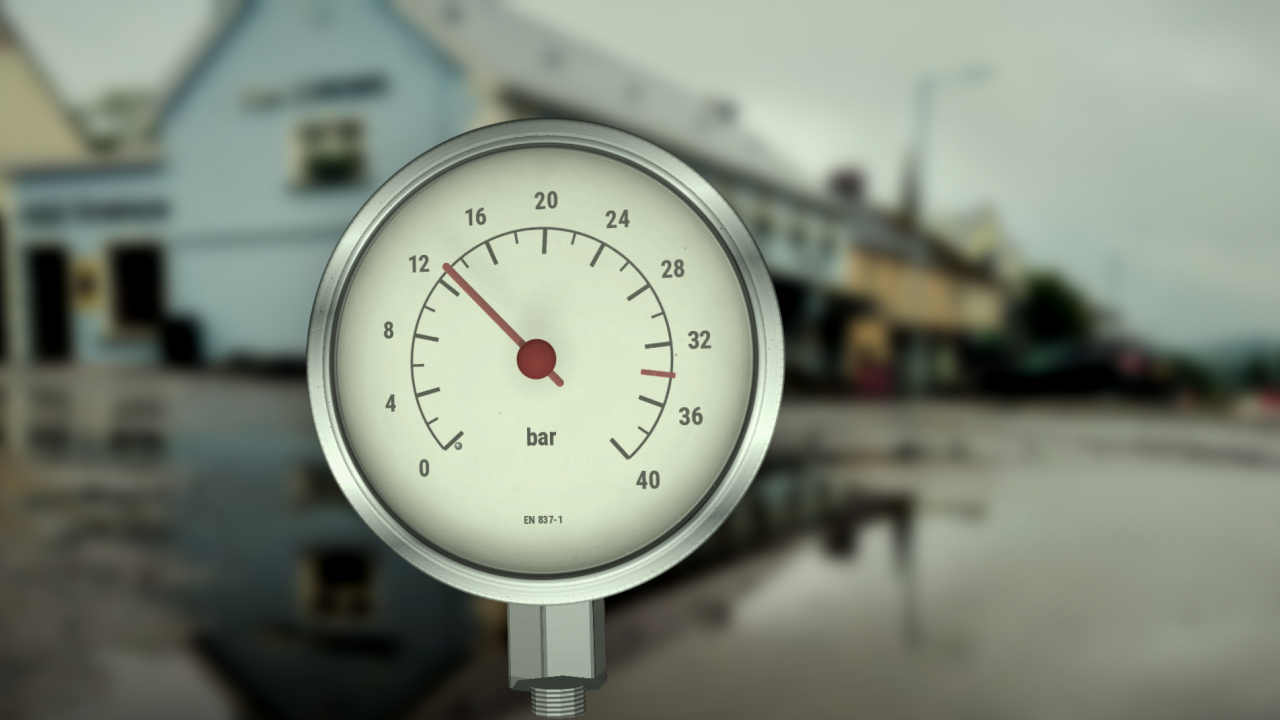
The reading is 13
